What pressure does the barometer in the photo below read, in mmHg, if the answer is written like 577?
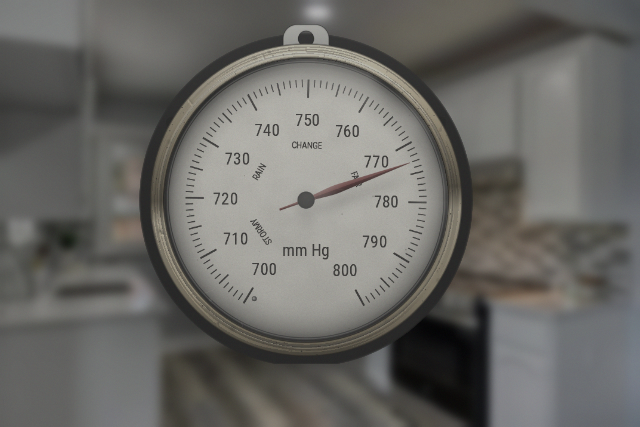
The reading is 773
